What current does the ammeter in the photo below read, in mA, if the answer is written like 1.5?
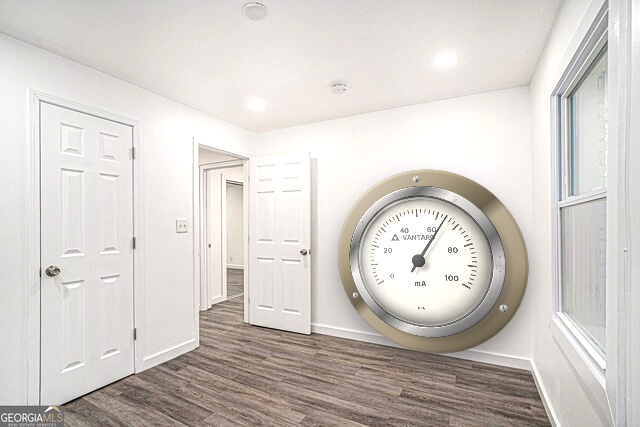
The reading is 64
